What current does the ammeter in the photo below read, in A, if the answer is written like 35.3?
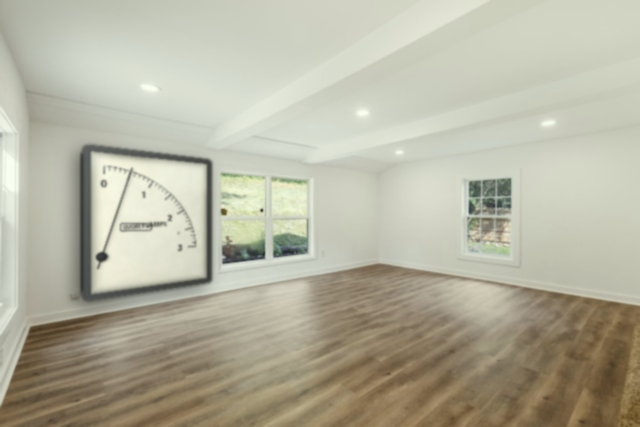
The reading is 0.5
